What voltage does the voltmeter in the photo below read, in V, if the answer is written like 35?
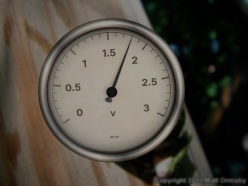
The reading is 1.8
